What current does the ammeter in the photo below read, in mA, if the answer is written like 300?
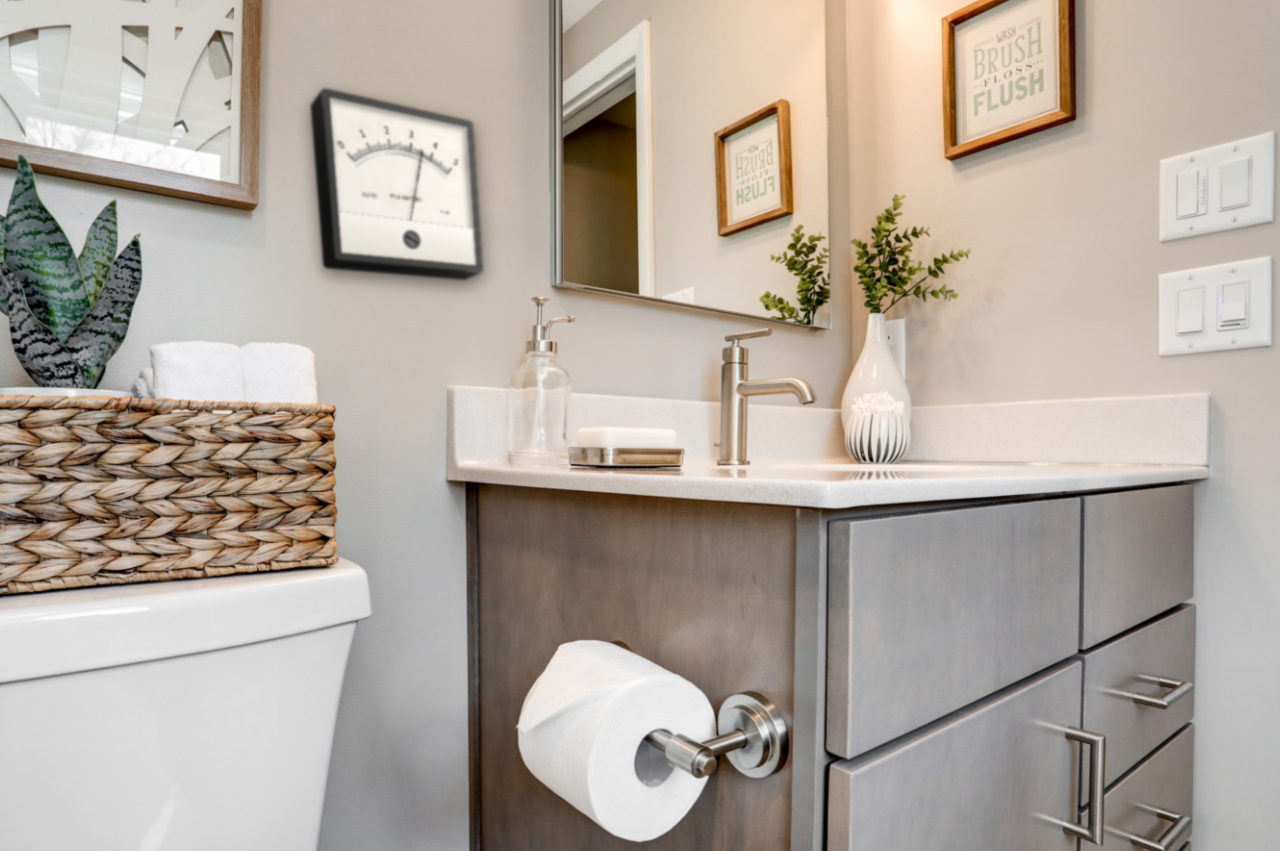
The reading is 3.5
